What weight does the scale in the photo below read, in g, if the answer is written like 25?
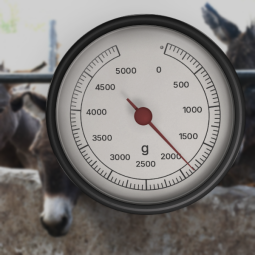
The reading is 1850
